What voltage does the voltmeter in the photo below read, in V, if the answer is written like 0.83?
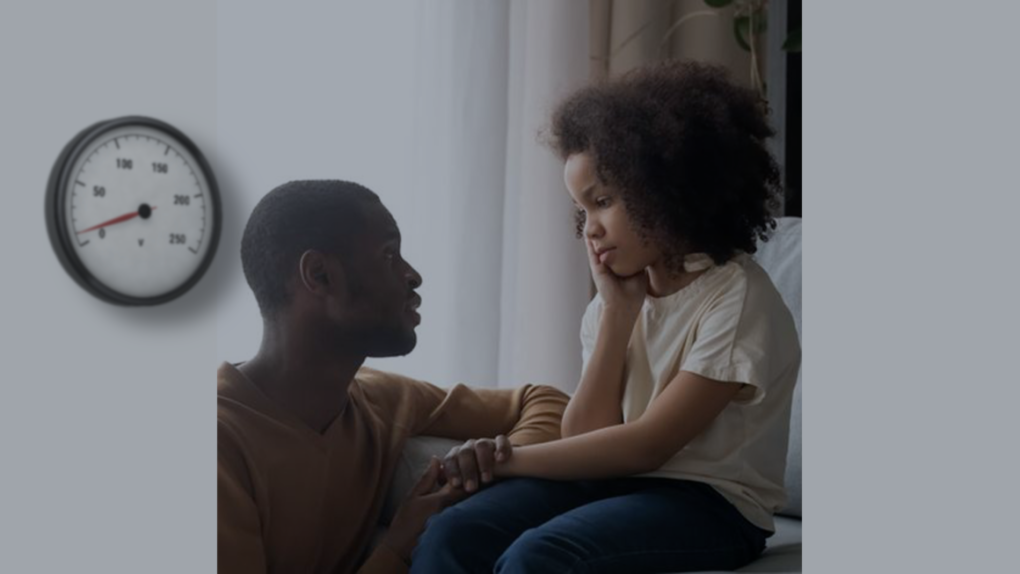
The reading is 10
